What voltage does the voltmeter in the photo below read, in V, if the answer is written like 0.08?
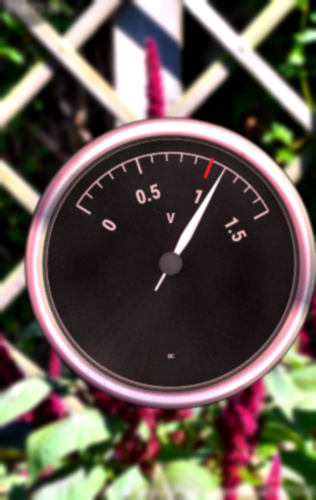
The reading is 1.1
